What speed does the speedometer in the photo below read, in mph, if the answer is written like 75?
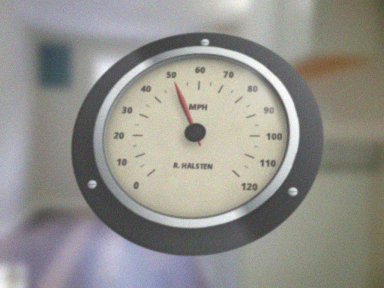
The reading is 50
